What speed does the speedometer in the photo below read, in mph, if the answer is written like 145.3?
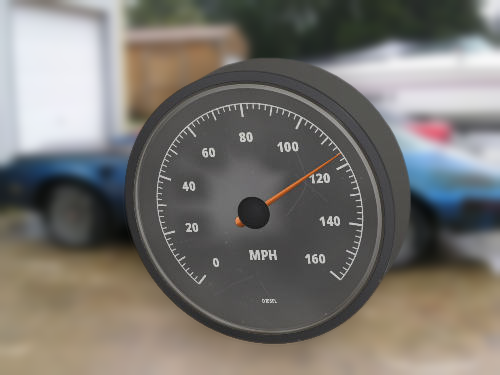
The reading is 116
